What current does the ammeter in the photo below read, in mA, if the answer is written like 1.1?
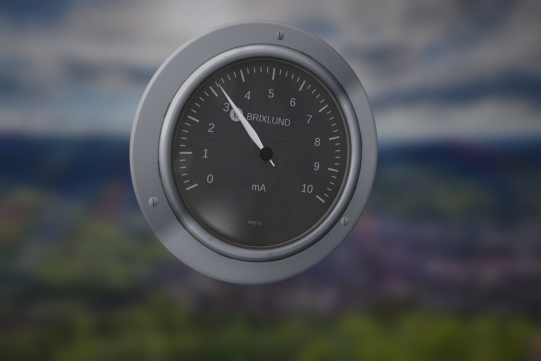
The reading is 3.2
